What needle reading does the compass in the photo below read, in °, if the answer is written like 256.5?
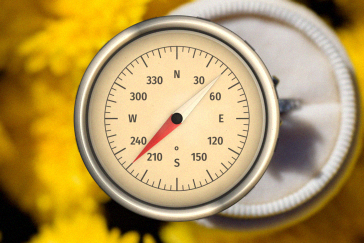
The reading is 225
